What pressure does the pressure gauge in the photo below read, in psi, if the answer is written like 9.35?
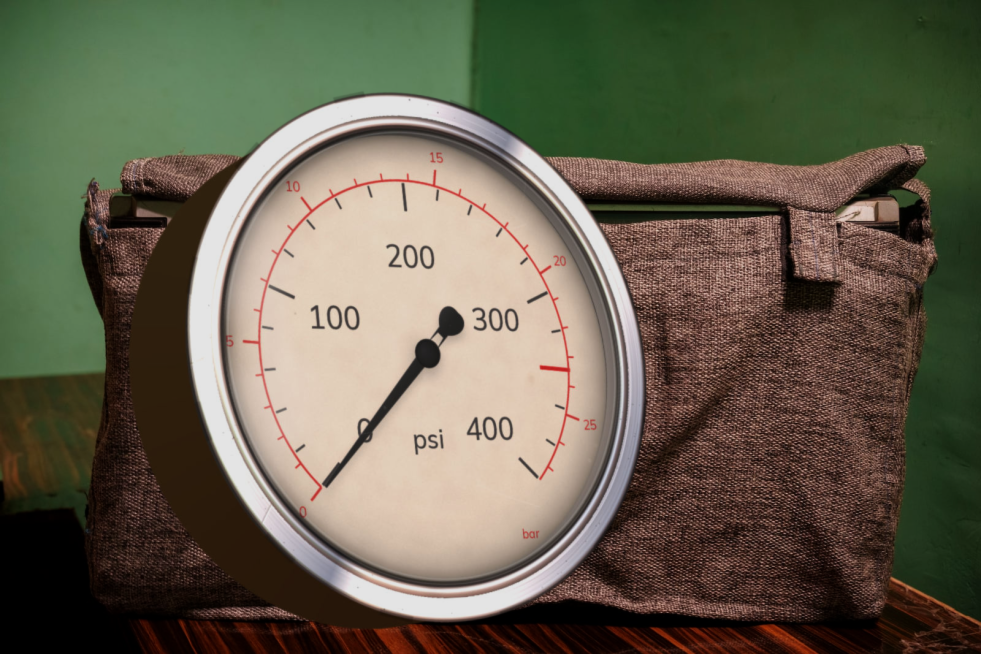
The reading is 0
